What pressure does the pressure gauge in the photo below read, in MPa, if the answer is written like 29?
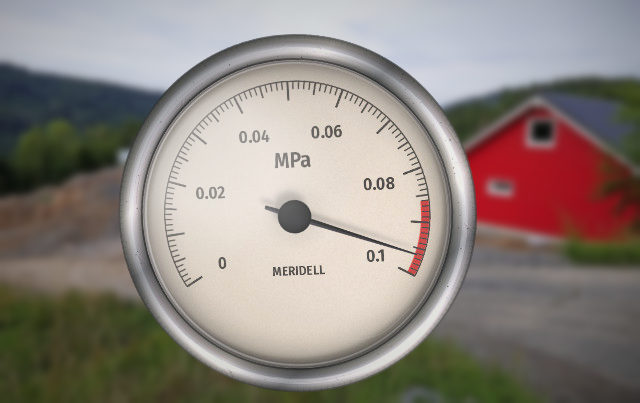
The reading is 0.096
